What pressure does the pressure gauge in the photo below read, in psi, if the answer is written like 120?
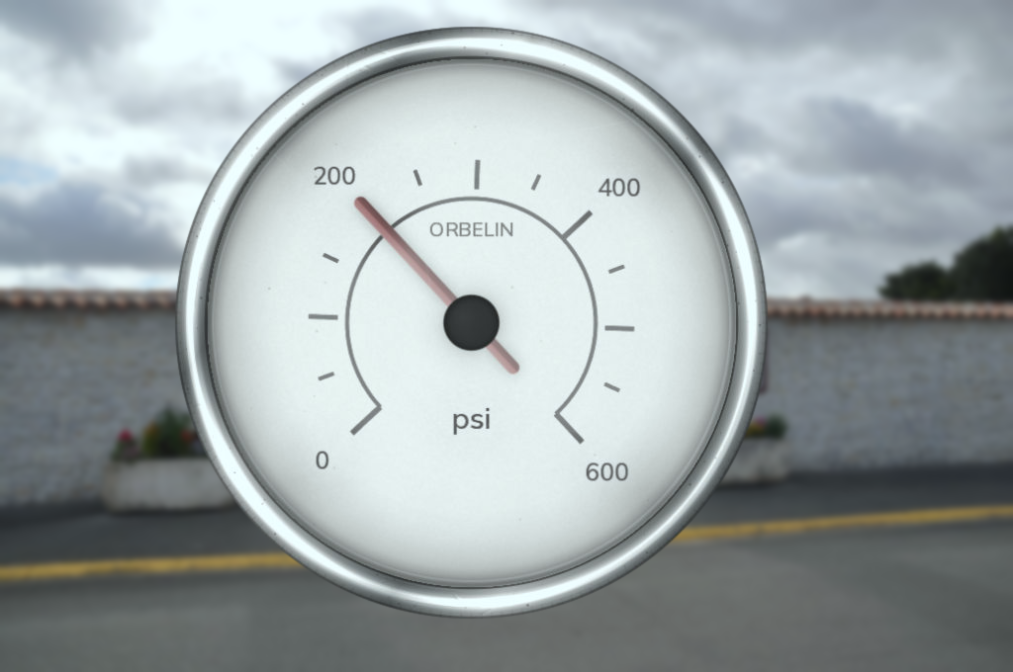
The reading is 200
